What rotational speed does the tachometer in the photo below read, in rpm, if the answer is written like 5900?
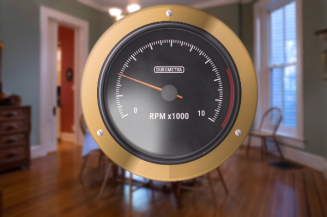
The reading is 2000
